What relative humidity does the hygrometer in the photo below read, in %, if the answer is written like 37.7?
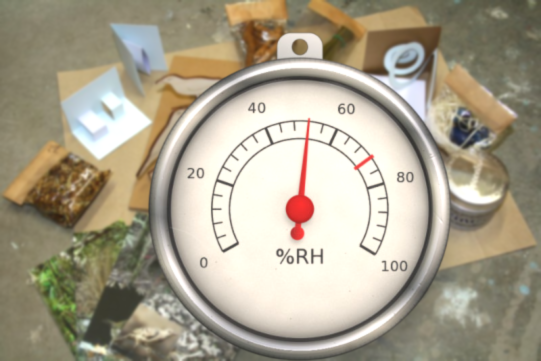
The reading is 52
